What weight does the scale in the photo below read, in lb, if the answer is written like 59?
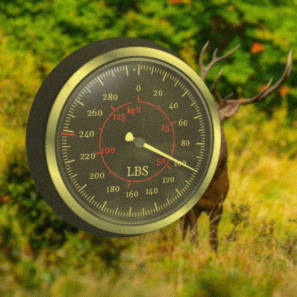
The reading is 100
